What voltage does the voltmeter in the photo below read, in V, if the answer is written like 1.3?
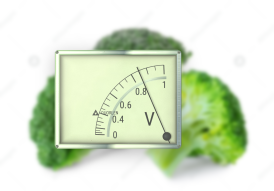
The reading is 0.85
